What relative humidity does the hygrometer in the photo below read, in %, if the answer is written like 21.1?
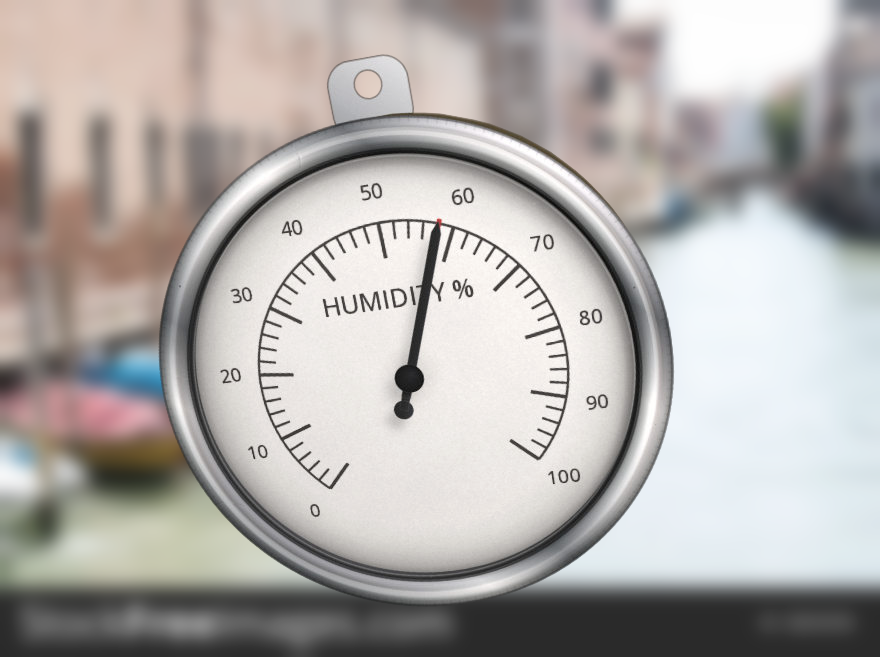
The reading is 58
